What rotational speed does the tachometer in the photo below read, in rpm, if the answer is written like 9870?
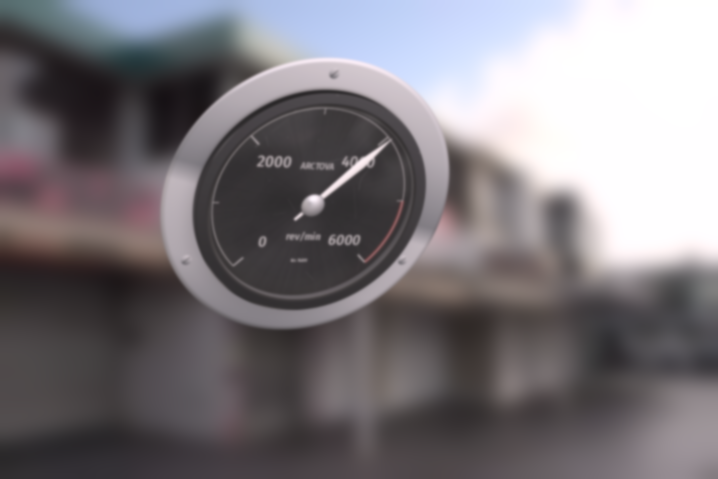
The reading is 4000
